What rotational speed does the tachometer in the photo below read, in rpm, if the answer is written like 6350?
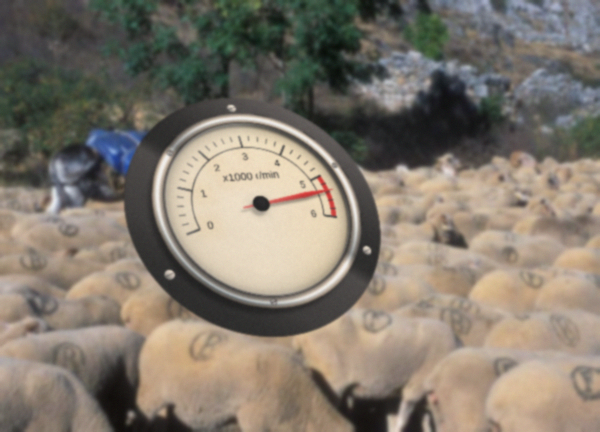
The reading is 5400
